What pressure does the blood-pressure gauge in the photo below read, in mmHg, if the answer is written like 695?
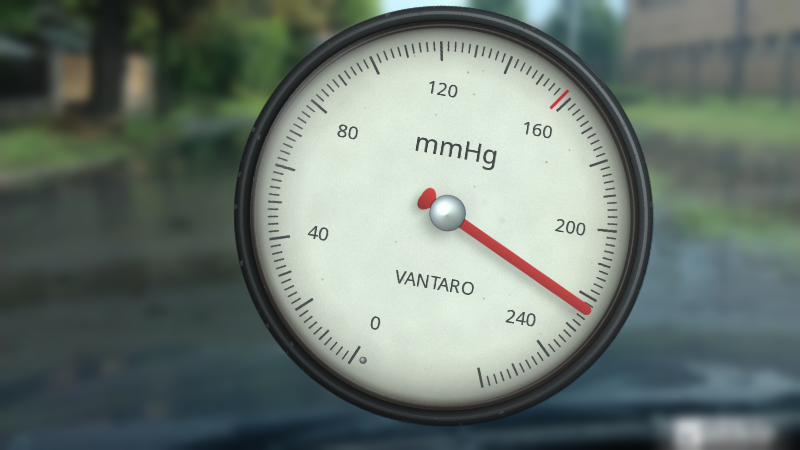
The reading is 224
